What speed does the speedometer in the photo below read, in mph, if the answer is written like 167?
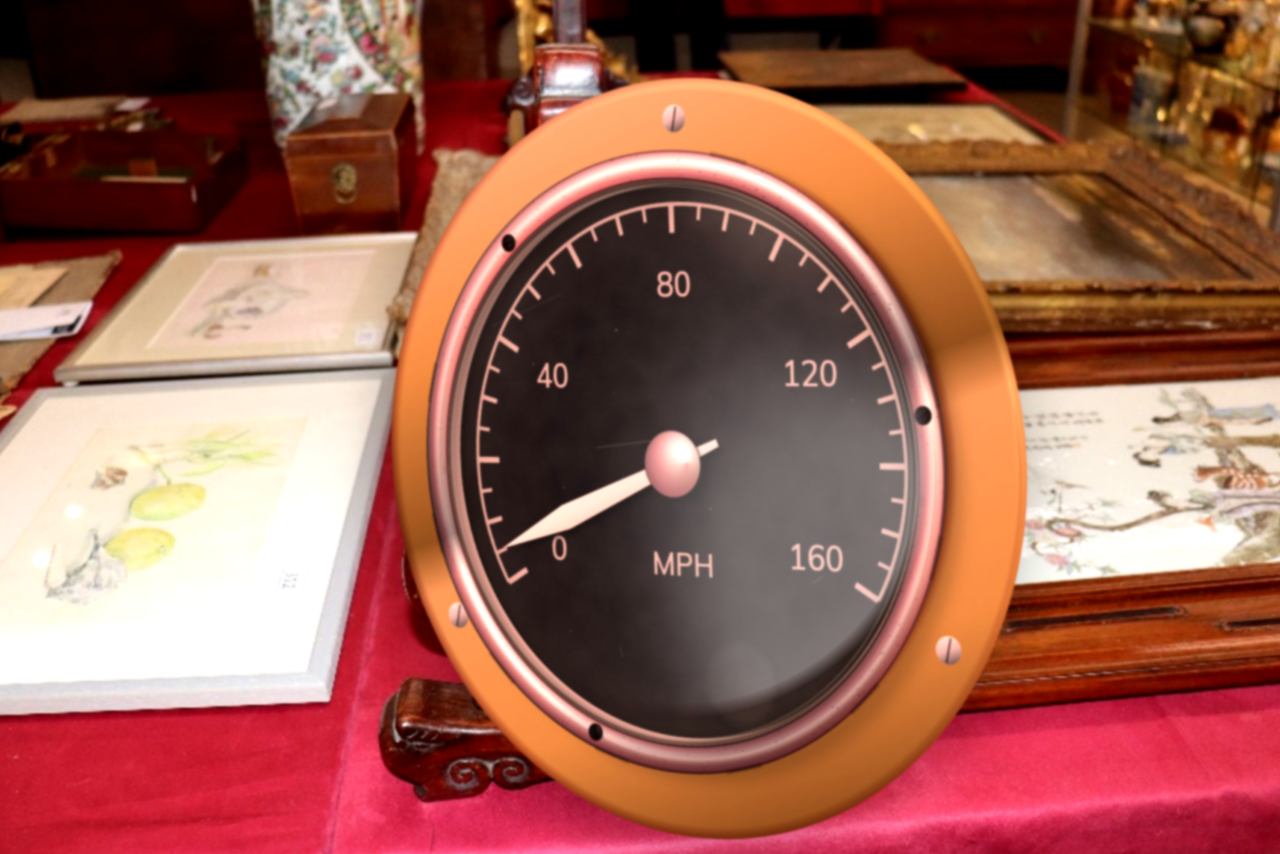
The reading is 5
